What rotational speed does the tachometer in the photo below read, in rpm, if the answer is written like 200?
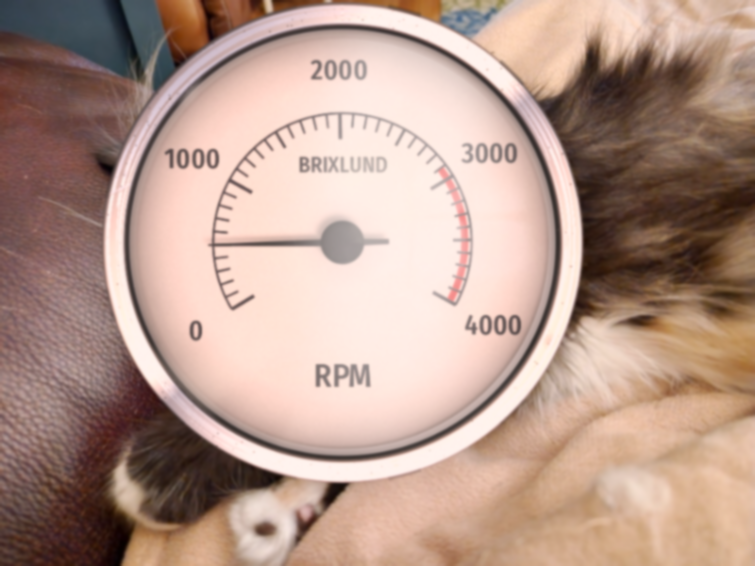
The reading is 500
